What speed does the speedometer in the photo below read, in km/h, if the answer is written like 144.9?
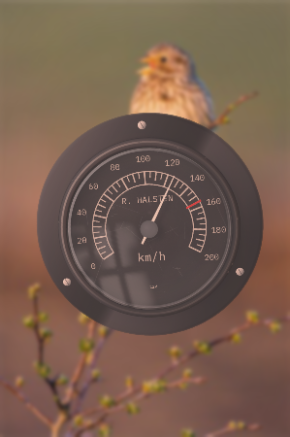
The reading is 125
